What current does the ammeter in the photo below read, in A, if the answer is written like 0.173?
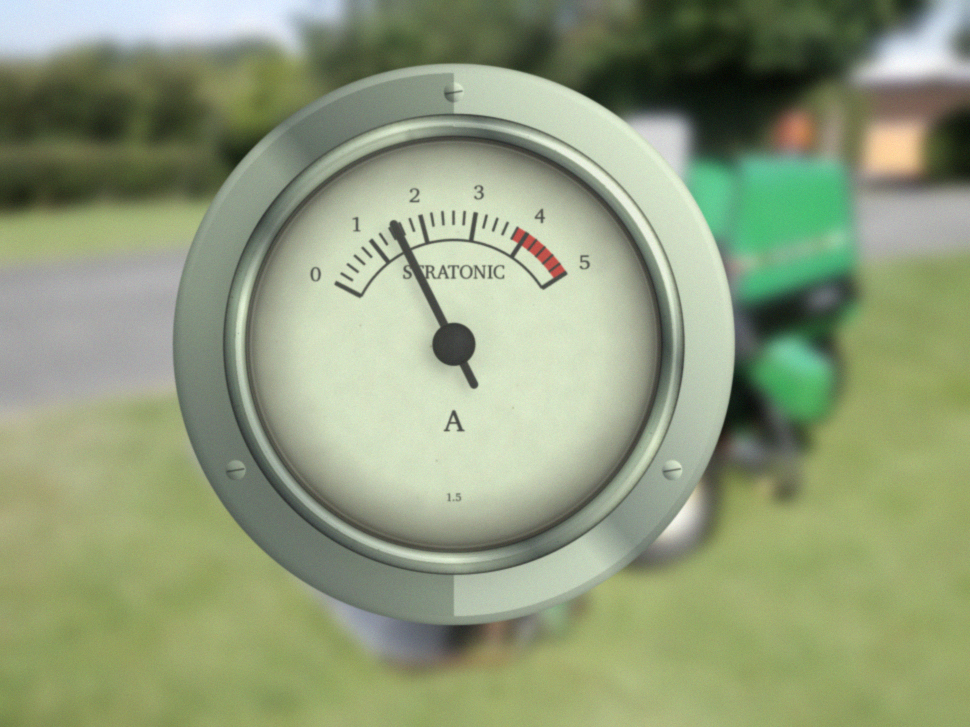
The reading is 1.5
